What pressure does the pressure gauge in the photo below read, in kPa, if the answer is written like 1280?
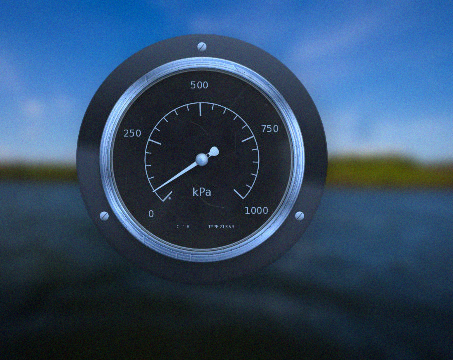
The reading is 50
